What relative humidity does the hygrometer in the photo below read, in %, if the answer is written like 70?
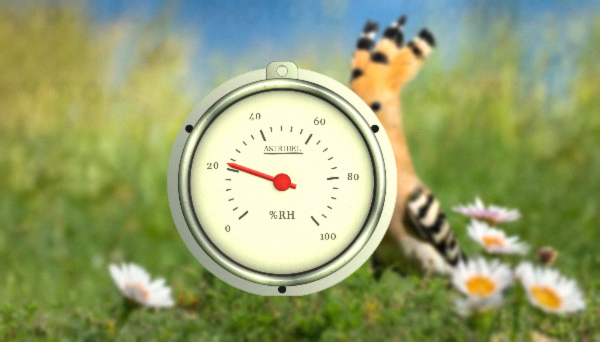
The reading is 22
